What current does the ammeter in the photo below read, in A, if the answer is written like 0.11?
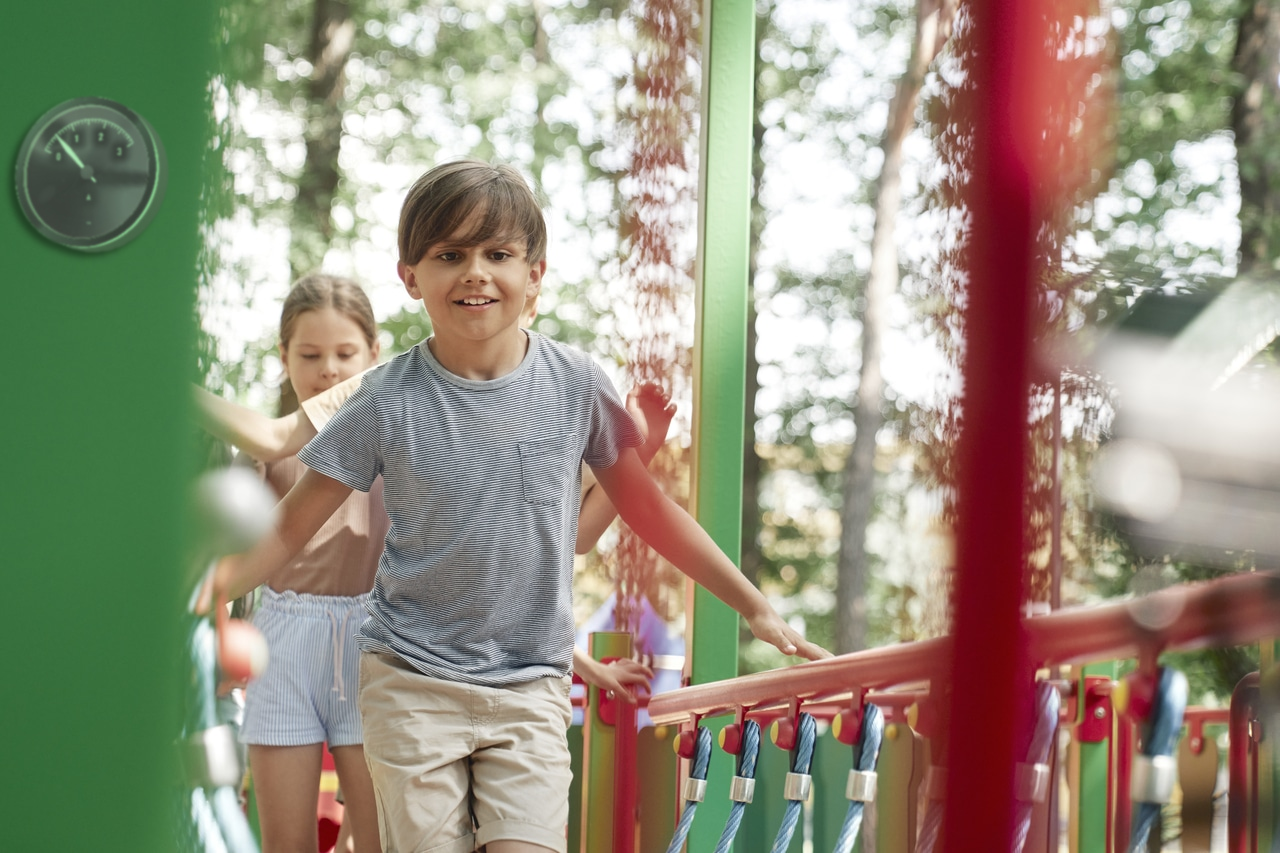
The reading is 0.5
